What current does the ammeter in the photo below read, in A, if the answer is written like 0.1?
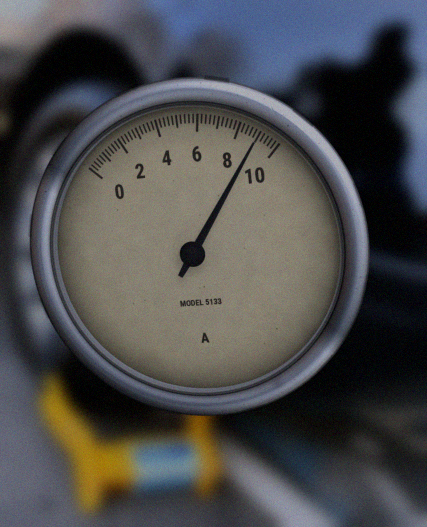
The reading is 9
